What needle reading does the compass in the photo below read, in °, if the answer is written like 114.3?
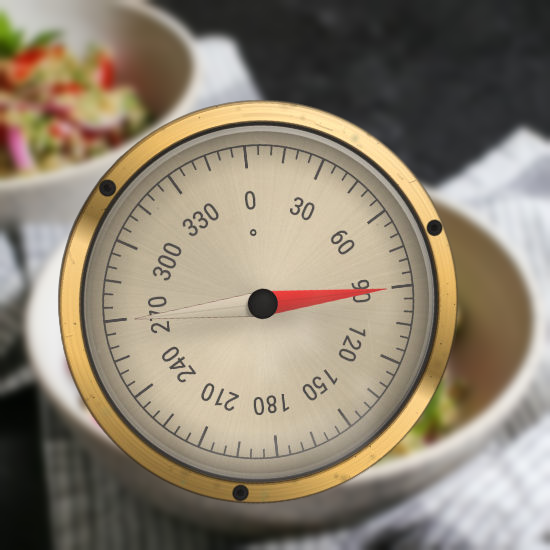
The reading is 90
